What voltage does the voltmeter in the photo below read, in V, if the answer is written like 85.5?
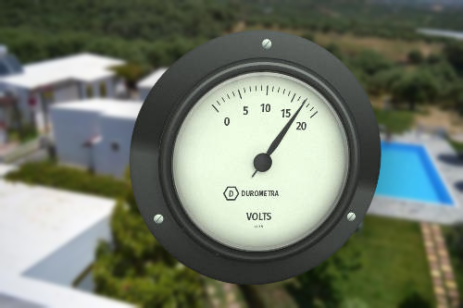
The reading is 17
